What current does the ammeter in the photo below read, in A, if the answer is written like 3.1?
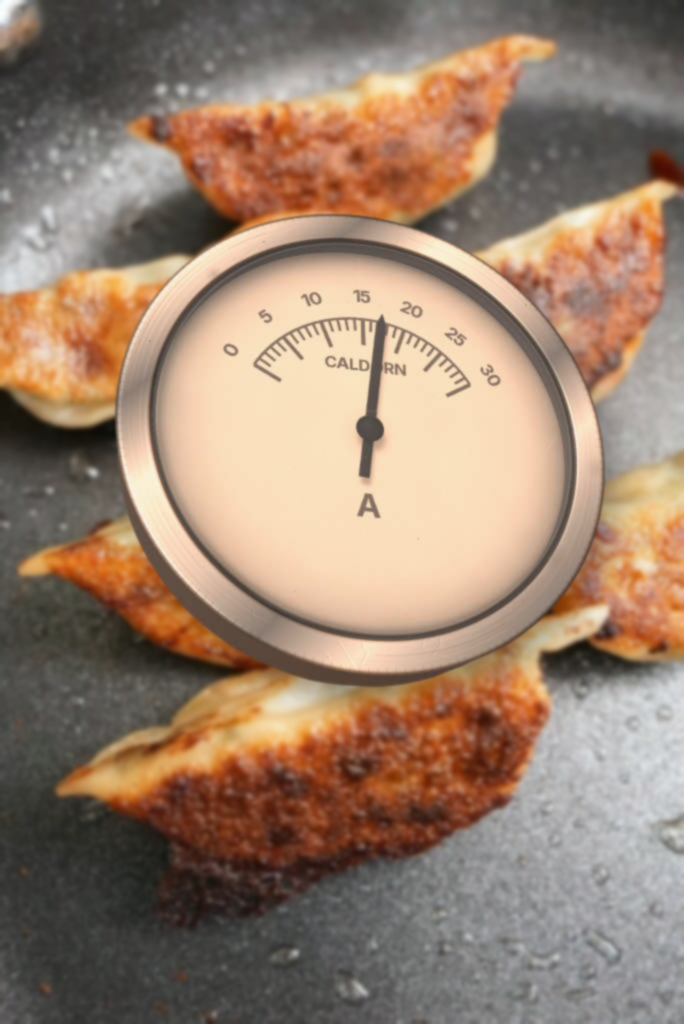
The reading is 17
